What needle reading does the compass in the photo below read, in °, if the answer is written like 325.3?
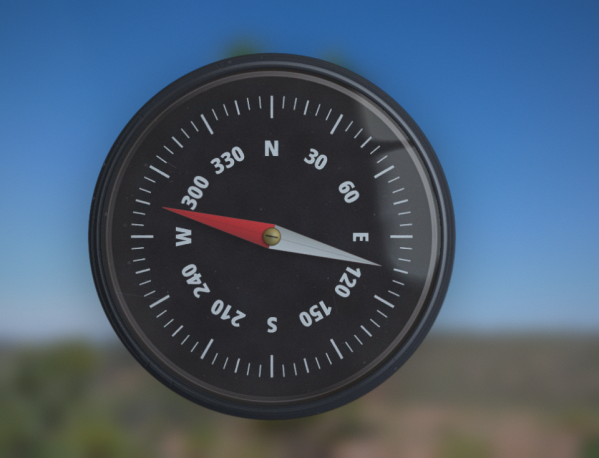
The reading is 285
